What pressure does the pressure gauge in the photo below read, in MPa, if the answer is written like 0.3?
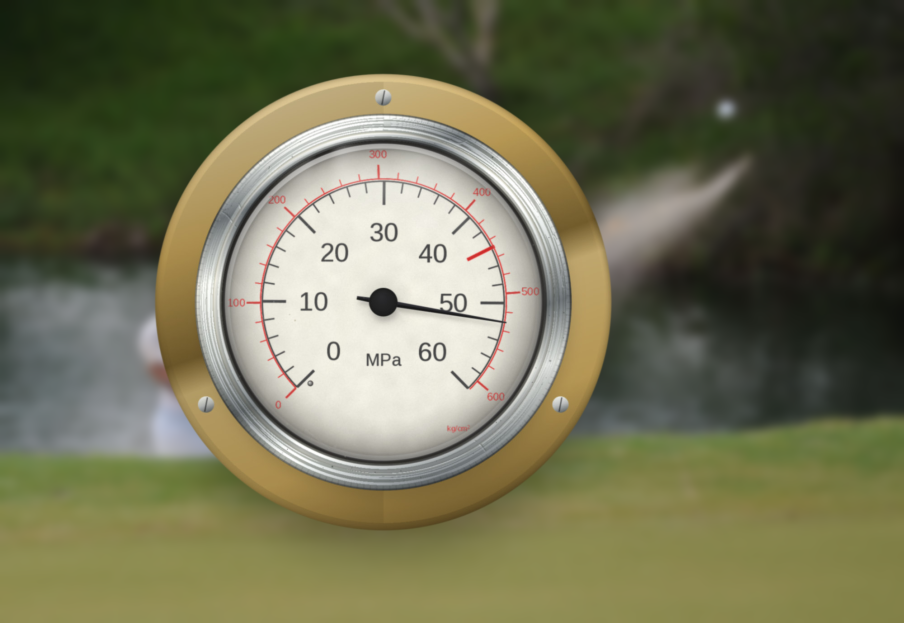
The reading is 52
